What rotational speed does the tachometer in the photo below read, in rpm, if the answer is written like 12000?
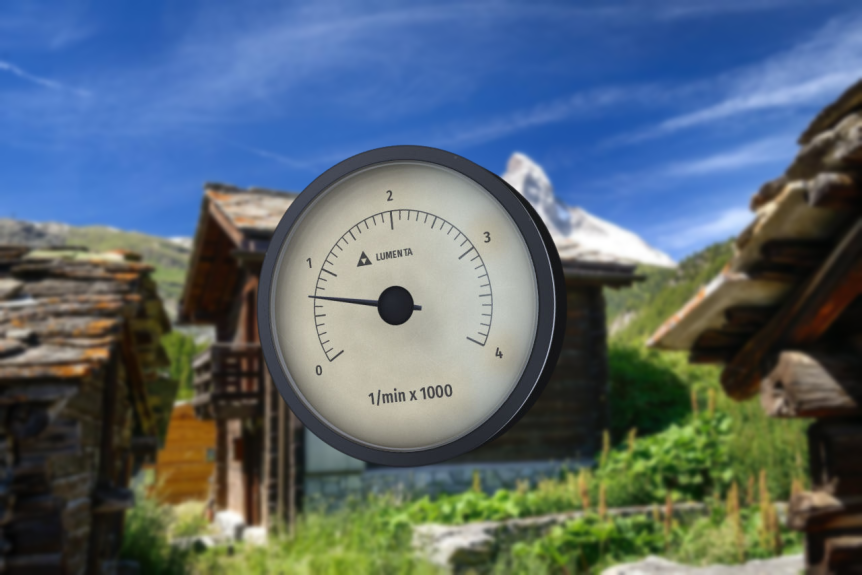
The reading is 700
